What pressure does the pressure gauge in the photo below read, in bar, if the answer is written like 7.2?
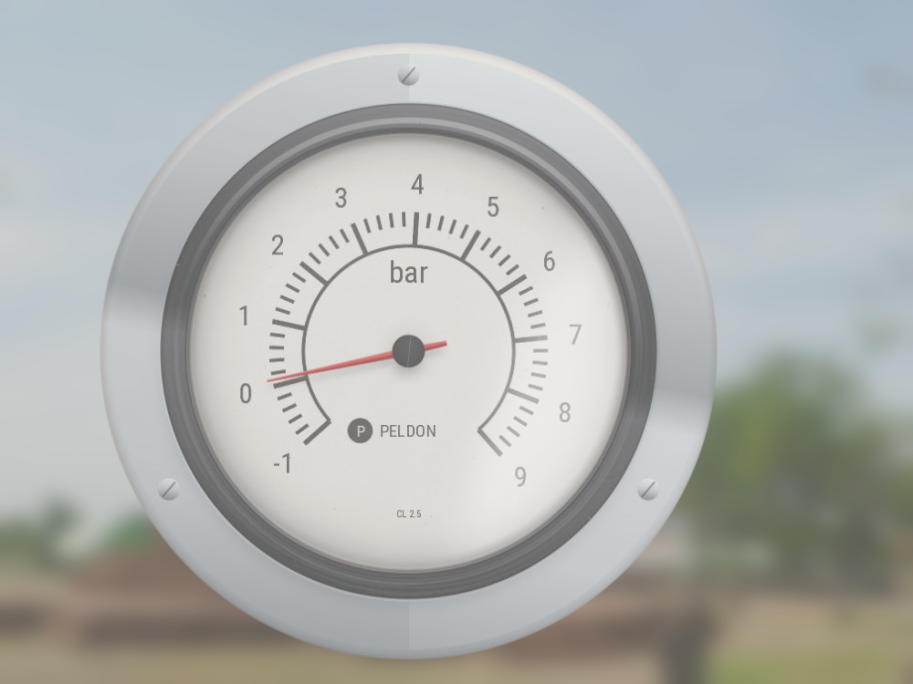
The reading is 0.1
